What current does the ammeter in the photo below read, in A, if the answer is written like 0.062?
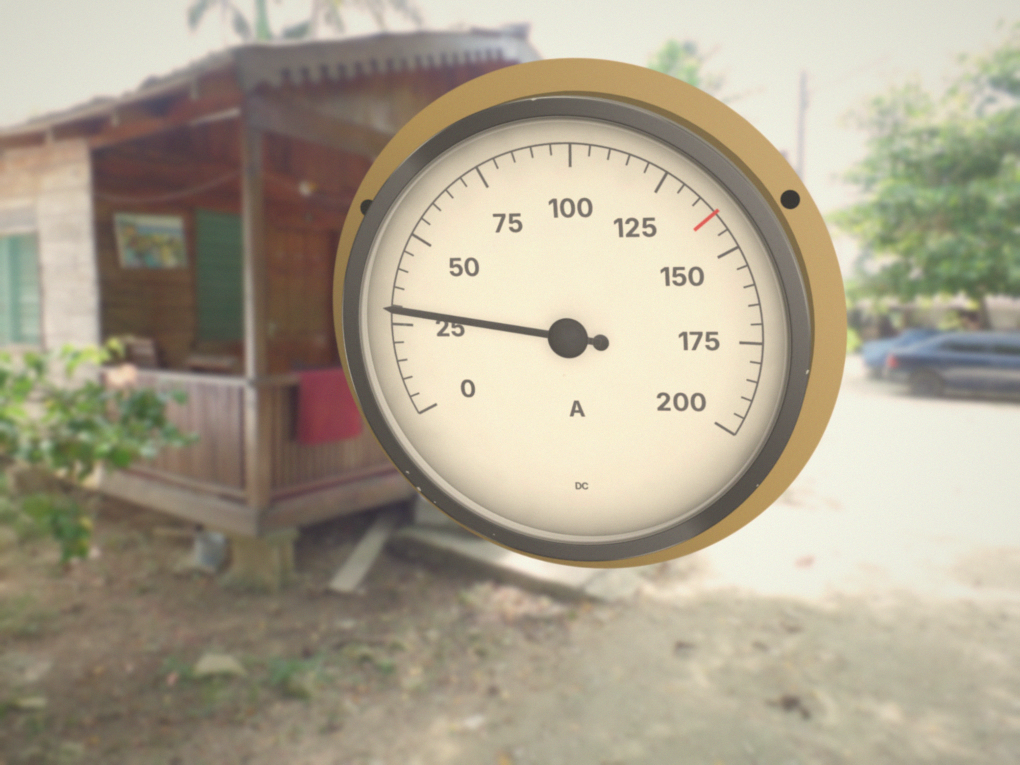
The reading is 30
